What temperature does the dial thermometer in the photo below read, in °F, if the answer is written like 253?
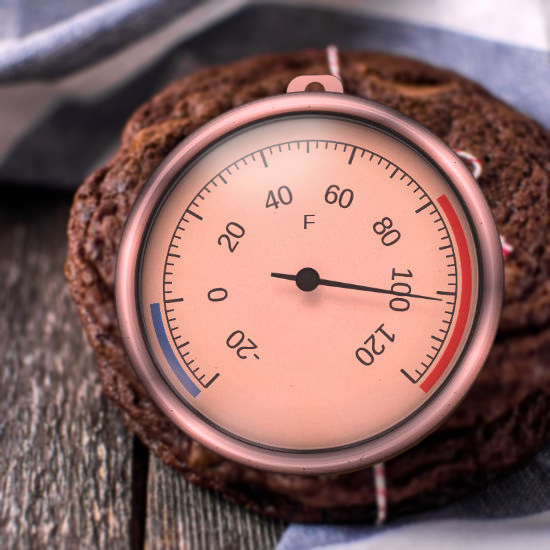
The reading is 102
